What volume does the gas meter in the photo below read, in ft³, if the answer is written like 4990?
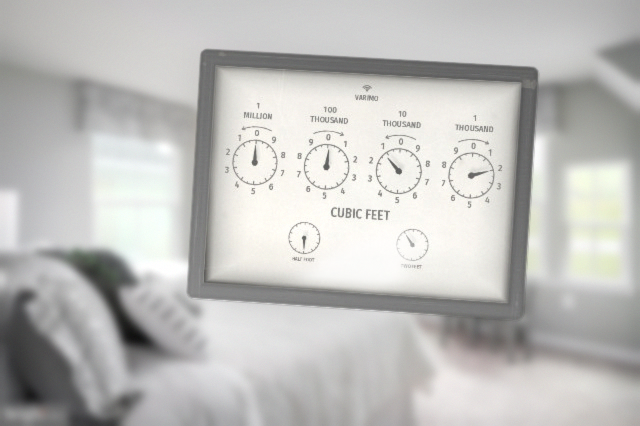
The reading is 1200
